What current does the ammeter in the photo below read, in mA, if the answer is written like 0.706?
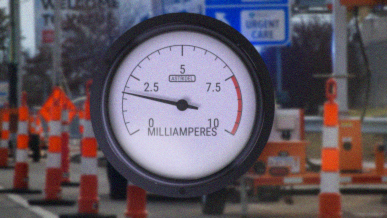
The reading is 1.75
